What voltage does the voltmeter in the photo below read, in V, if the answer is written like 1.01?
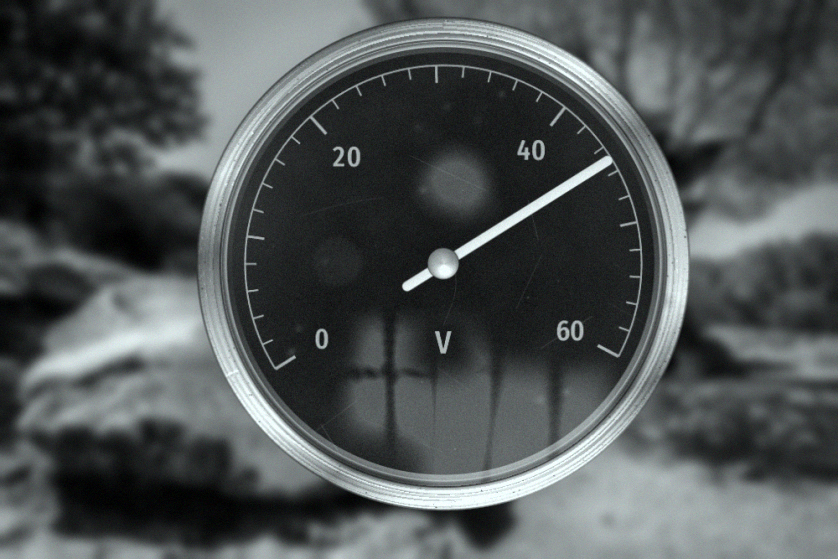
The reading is 45
